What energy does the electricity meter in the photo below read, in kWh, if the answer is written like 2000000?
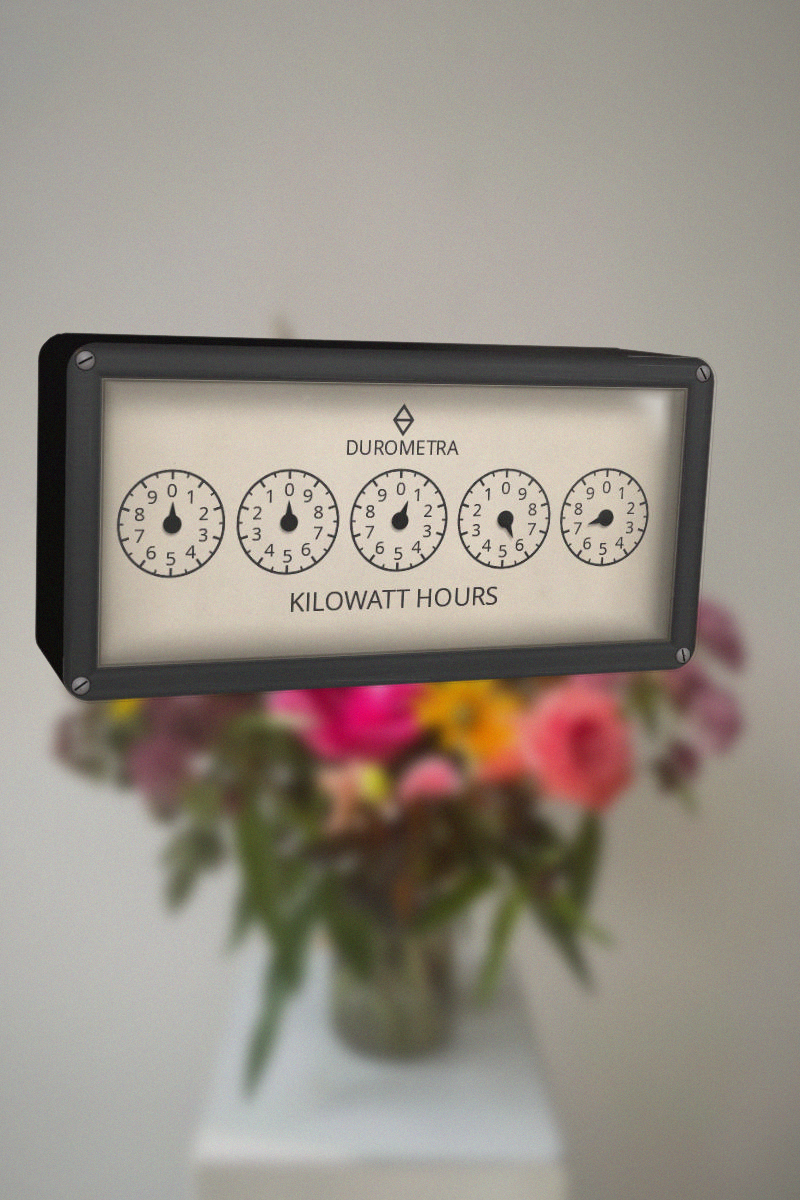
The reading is 57
